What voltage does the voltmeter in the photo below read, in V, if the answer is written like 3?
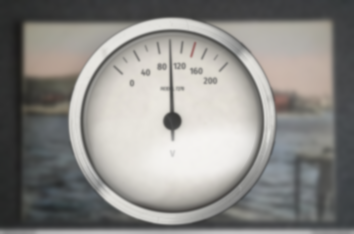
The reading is 100
